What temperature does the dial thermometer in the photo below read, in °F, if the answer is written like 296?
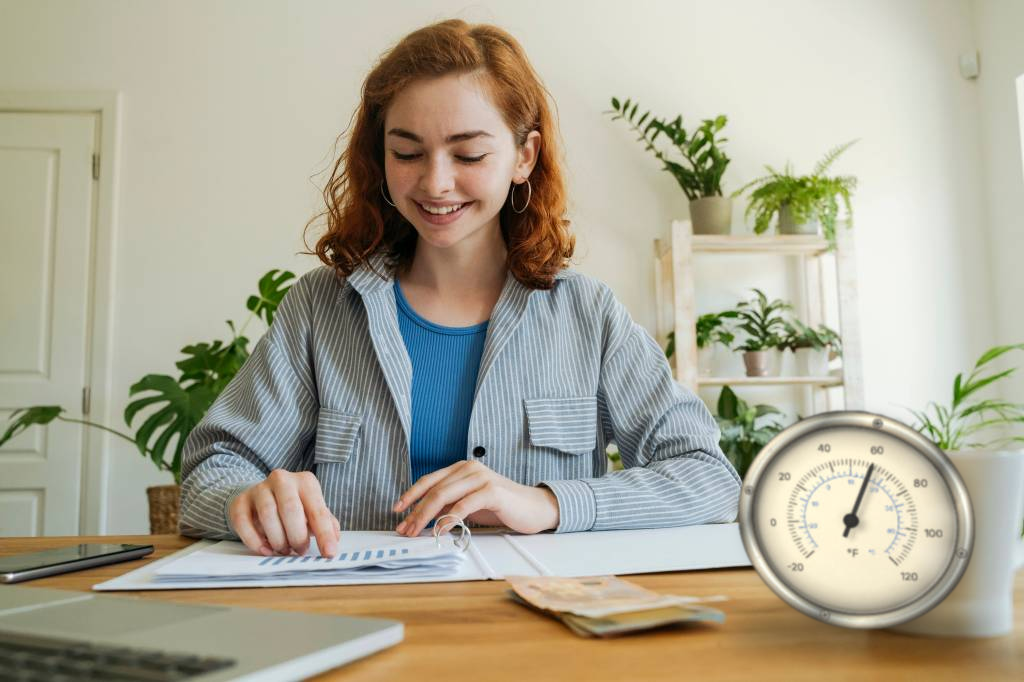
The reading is 60
